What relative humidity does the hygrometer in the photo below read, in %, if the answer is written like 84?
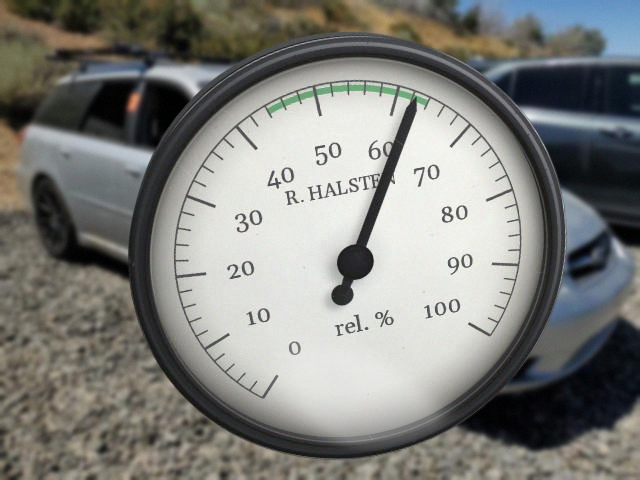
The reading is 62
